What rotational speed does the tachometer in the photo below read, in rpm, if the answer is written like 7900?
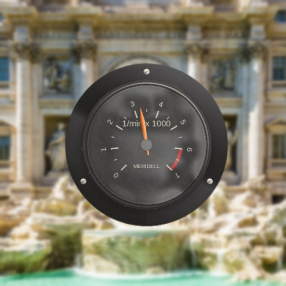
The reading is 3250
